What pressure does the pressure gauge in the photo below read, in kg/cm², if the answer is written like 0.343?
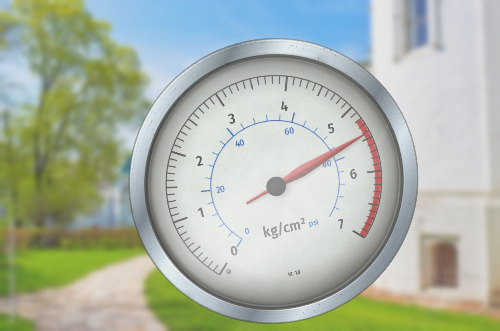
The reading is 5.4
